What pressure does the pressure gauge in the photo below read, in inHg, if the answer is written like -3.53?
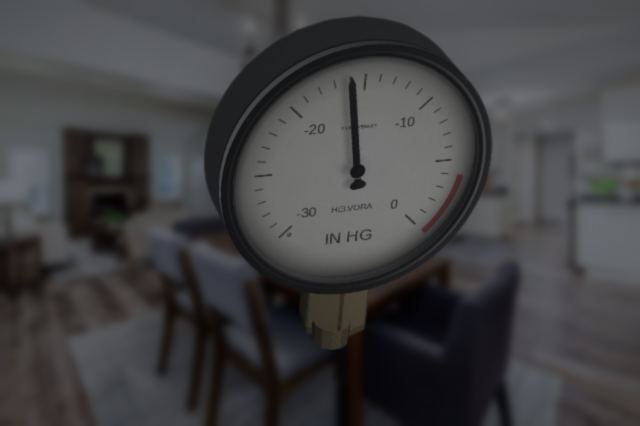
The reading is -16
